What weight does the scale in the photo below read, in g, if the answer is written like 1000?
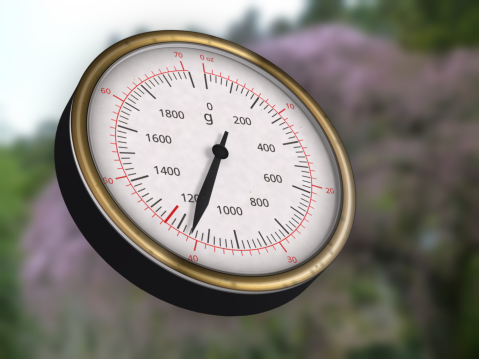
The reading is 1160
